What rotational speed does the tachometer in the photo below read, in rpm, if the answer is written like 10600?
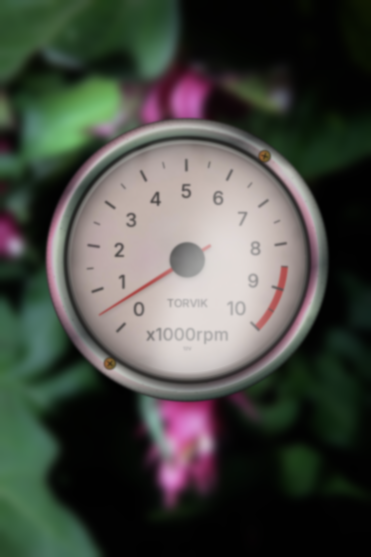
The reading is 500
